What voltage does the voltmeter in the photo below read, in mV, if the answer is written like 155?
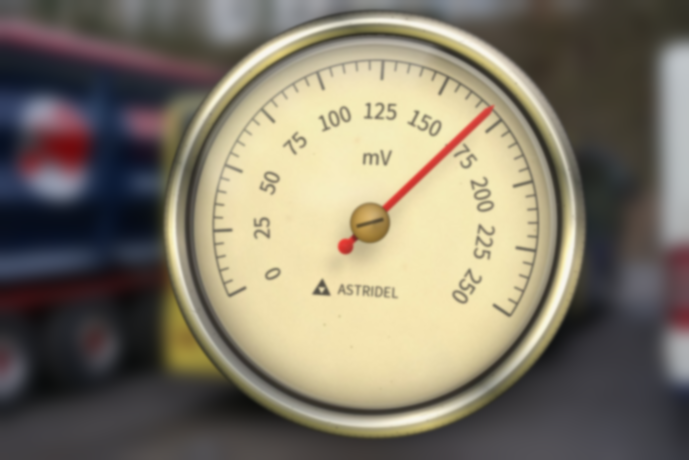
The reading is 170
